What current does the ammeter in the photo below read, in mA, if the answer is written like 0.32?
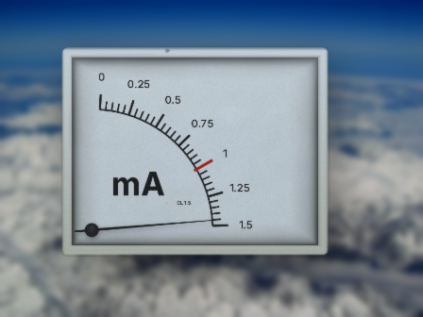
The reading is 1.45
